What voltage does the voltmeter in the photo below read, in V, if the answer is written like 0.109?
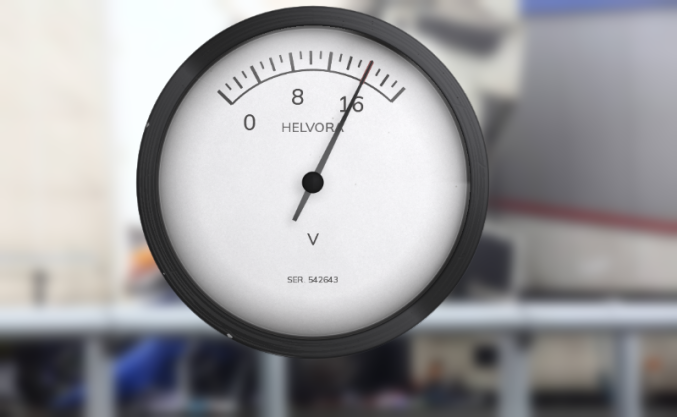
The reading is 16
